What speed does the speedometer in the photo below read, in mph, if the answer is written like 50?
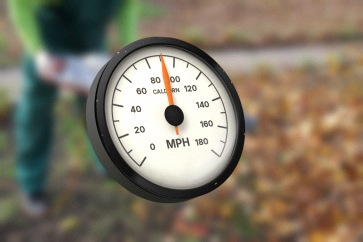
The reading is 90
